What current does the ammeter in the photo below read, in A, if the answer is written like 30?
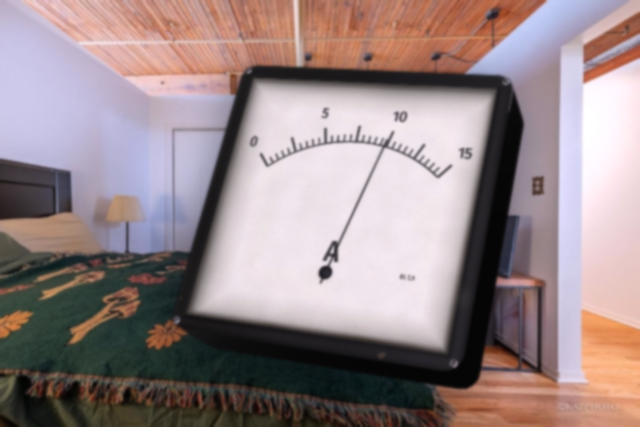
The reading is 10
